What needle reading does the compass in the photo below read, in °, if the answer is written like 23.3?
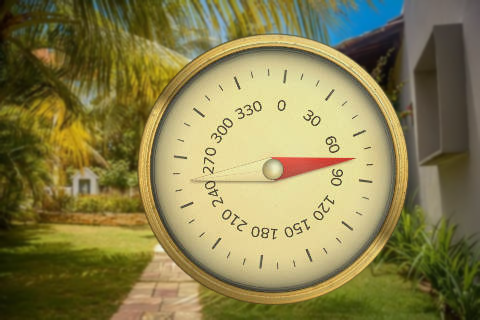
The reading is 75
